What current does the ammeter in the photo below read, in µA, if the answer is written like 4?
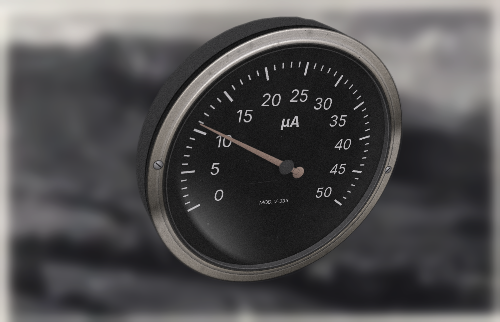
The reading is 11
